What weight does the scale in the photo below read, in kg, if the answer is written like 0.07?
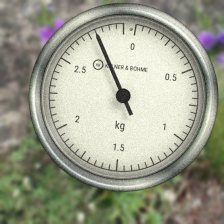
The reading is 2.8
